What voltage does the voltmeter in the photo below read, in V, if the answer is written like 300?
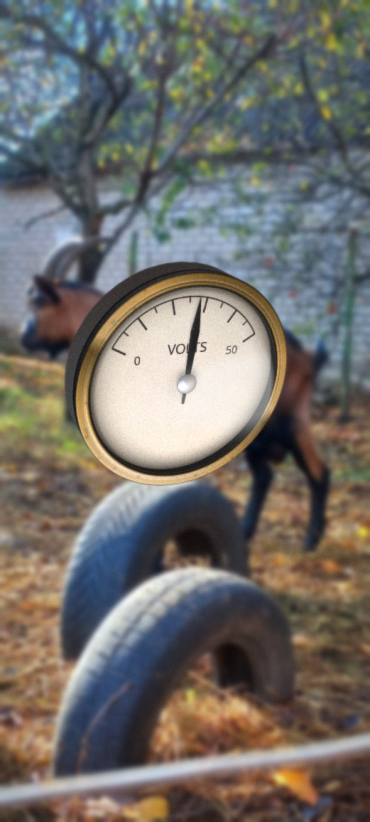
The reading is 27.5
